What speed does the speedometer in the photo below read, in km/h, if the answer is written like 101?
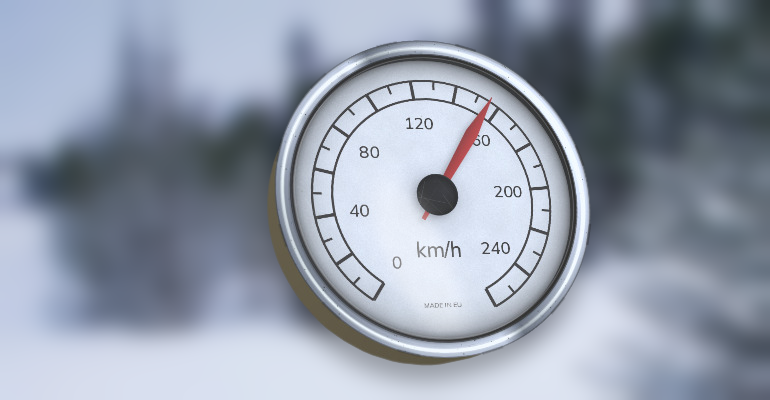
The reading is 155
